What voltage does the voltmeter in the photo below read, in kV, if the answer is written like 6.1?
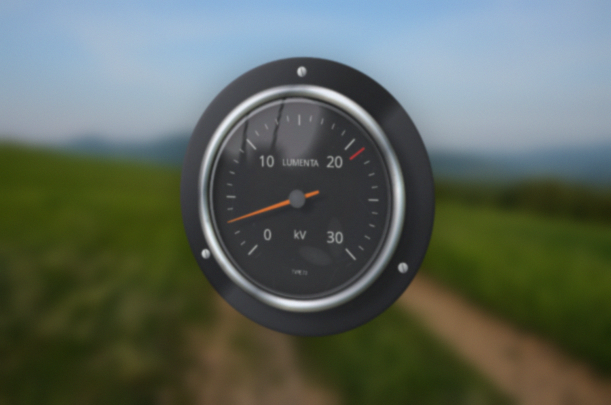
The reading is 3
